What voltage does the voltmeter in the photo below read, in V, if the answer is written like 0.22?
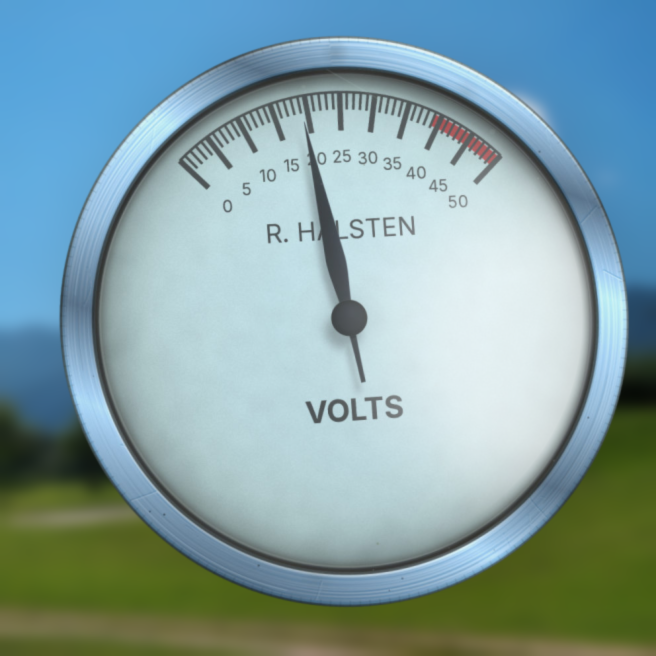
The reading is 19
